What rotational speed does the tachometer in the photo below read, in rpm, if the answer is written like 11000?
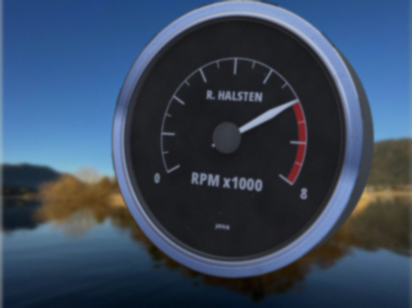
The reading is 6000
